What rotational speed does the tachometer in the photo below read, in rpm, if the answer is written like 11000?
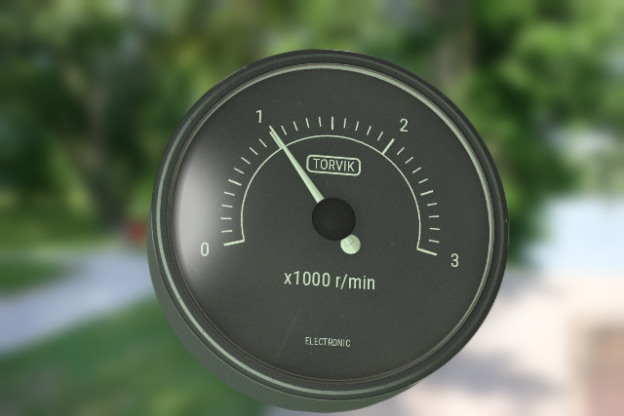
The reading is 1000
